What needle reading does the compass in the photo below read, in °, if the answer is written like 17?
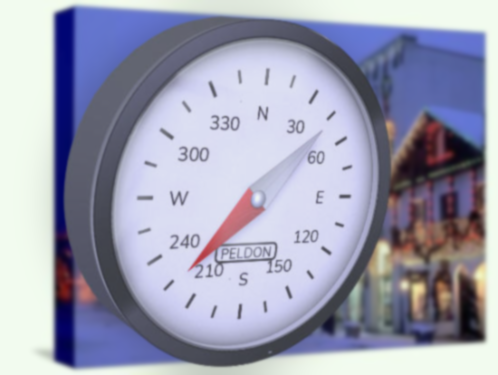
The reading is 225
